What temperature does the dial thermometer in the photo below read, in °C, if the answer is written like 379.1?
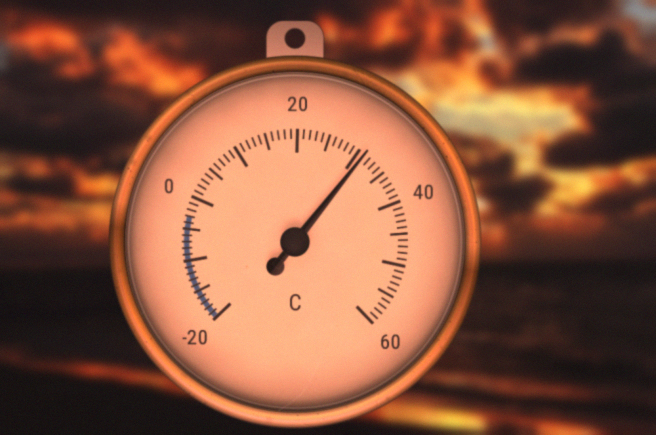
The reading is 31
